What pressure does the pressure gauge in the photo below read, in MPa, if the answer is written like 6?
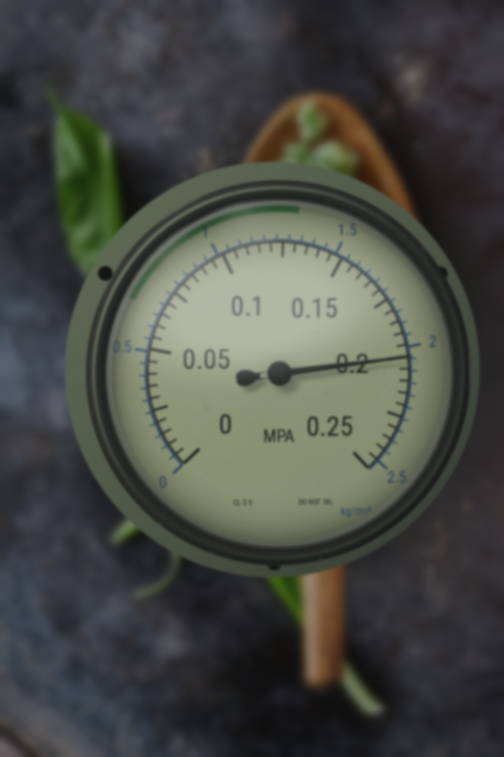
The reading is 0.2
